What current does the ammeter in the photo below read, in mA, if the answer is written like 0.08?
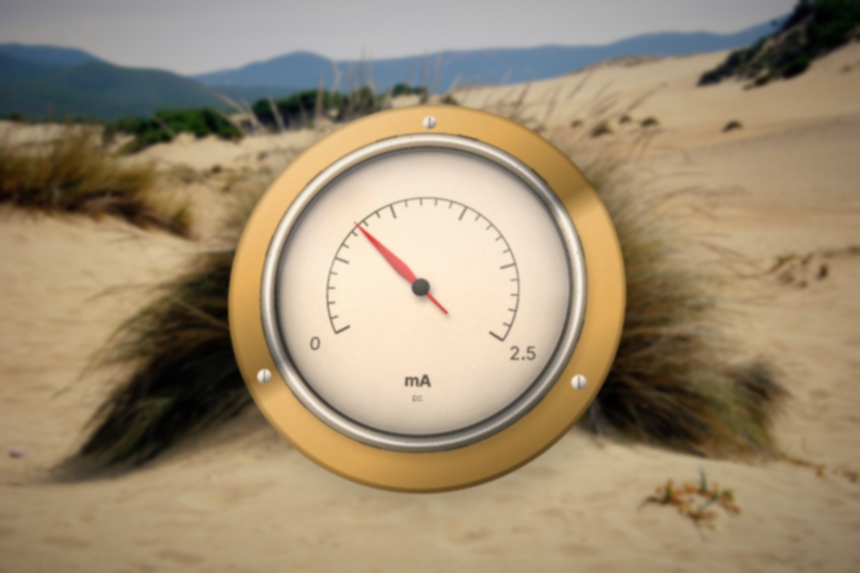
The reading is 0.75
